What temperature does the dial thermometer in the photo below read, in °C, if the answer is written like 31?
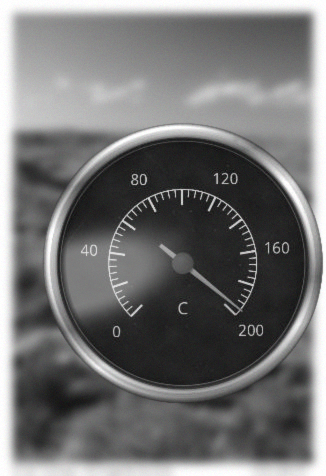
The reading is 196
